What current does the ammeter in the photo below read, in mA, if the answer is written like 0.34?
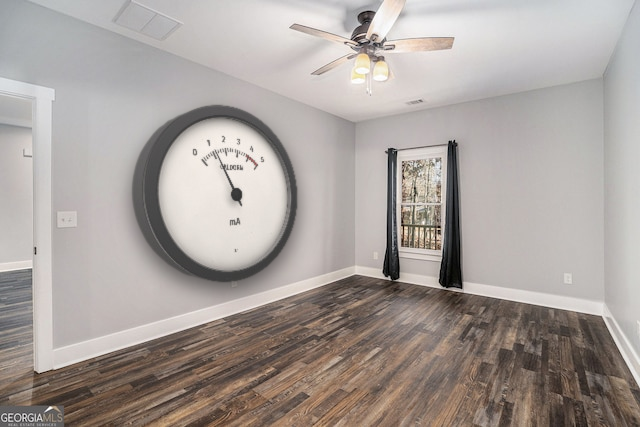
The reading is 1
